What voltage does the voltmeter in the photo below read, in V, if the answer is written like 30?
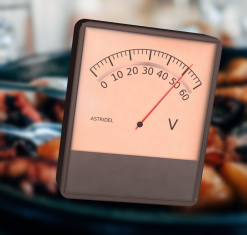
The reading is 50
